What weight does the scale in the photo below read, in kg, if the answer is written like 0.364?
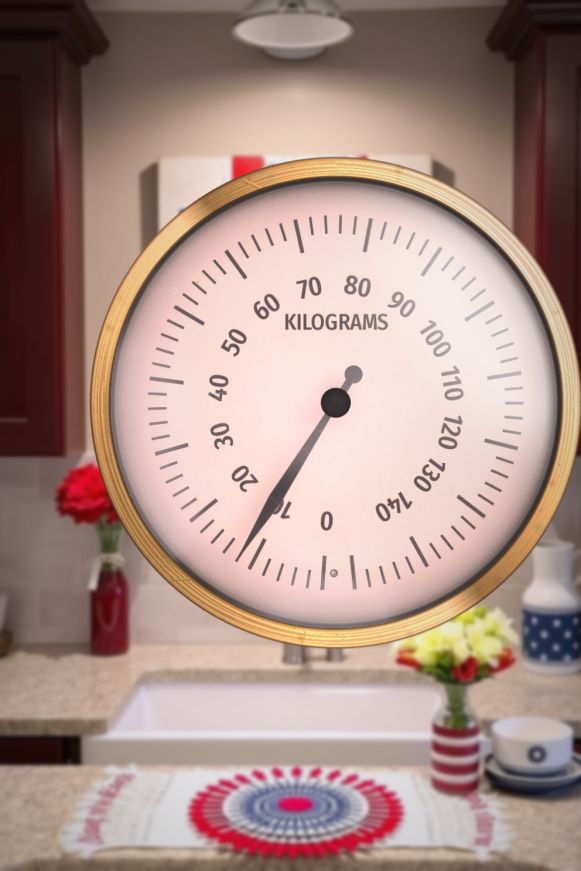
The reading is 12
